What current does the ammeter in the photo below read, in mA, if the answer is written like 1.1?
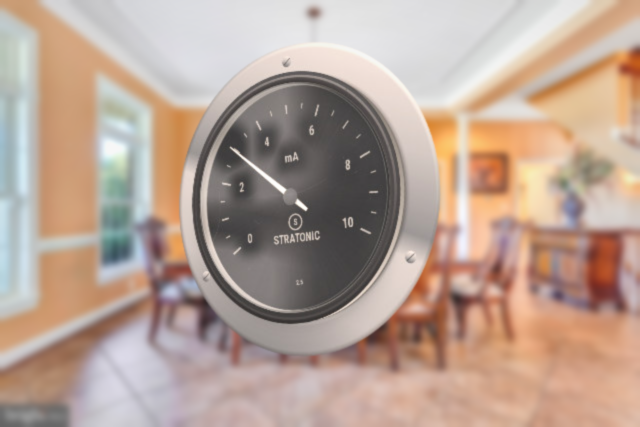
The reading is 3
